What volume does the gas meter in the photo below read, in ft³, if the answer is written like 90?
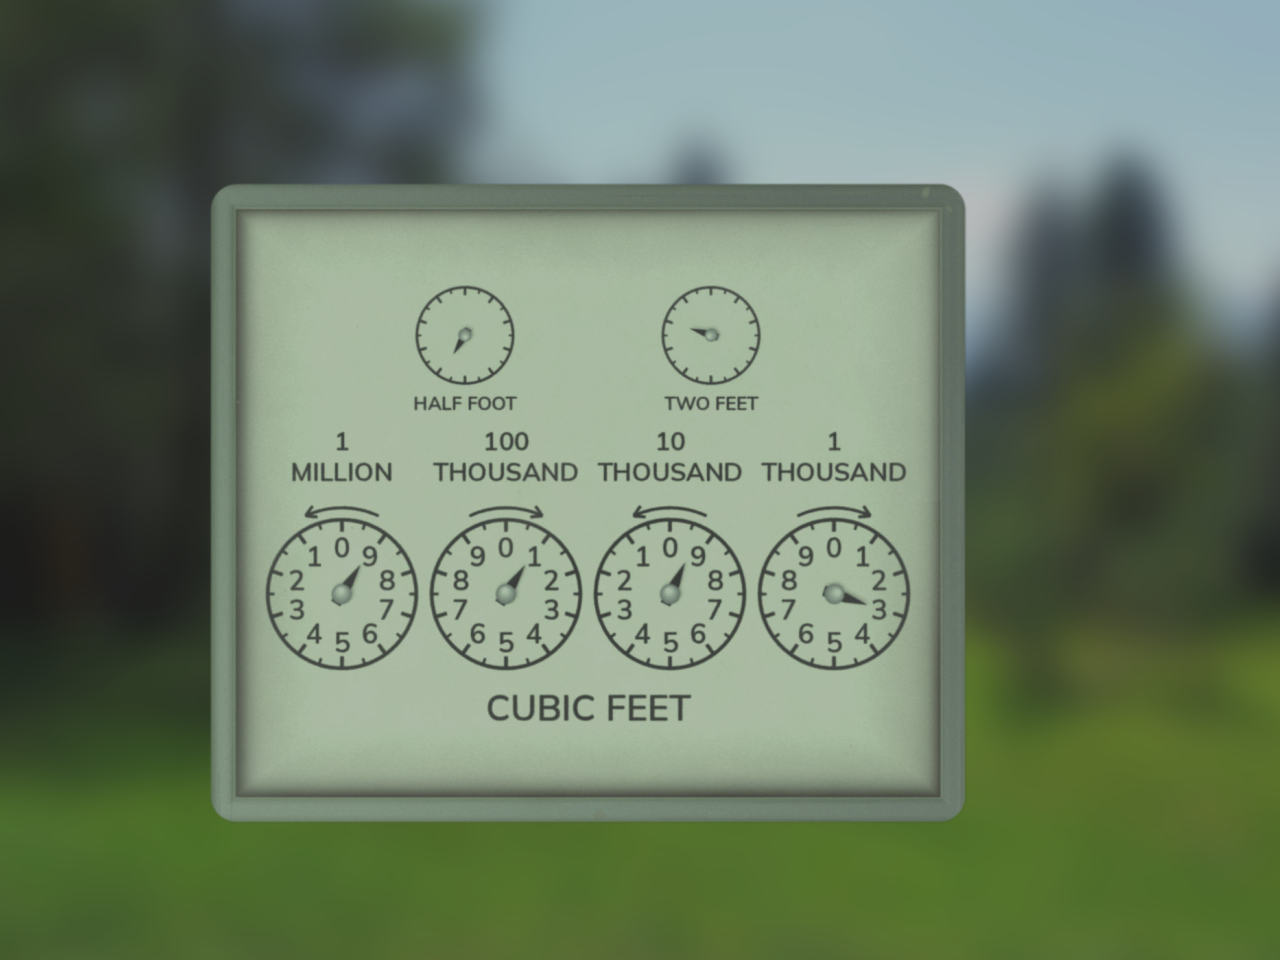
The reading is 909300
